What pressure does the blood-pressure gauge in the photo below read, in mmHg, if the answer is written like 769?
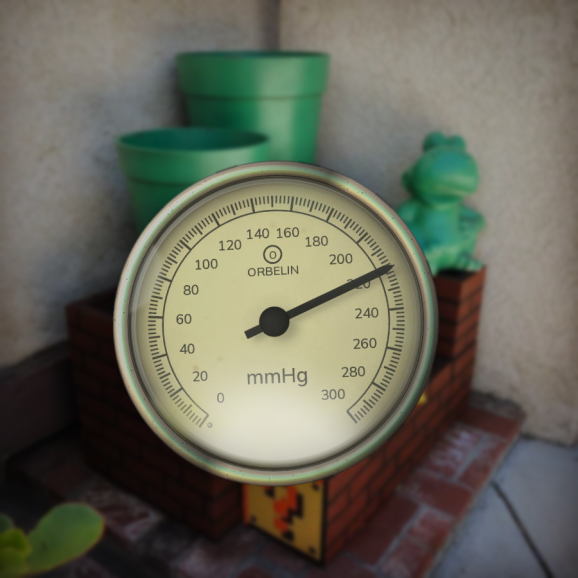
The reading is 220
